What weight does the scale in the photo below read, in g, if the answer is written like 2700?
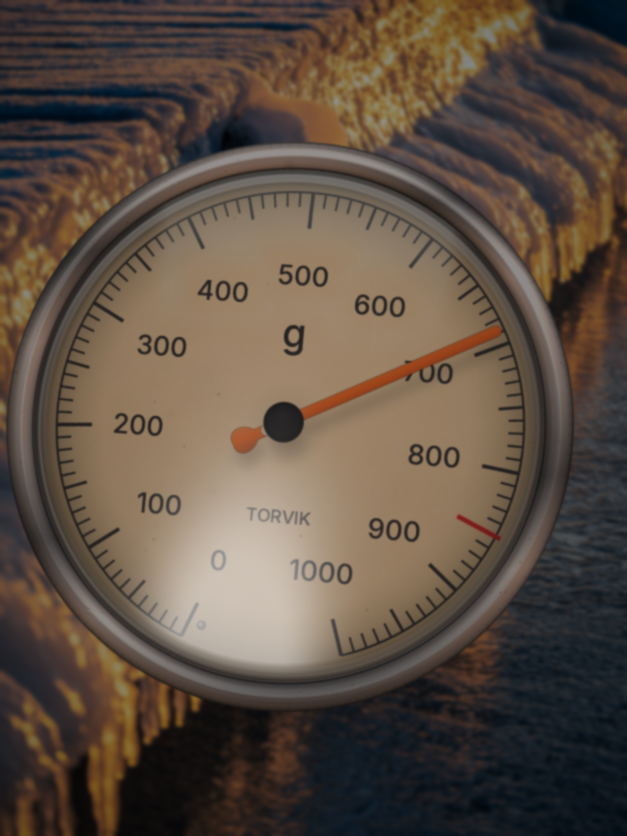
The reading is 690
